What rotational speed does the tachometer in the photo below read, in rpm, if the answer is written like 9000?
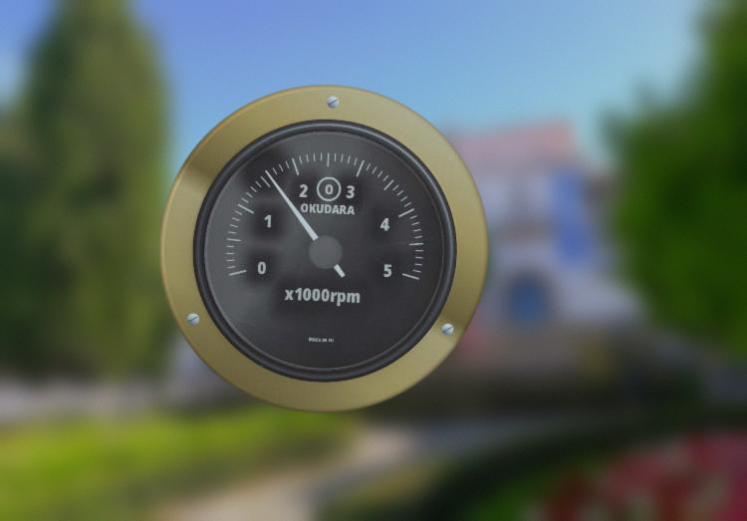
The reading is 1600
